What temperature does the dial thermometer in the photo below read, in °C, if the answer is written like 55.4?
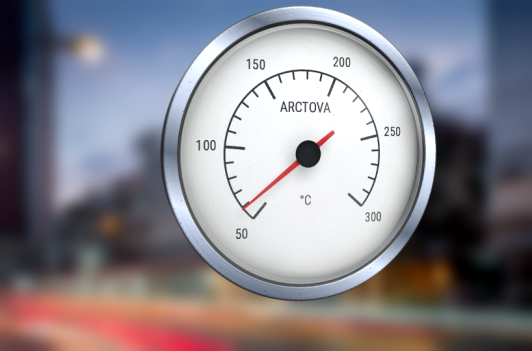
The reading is 60
